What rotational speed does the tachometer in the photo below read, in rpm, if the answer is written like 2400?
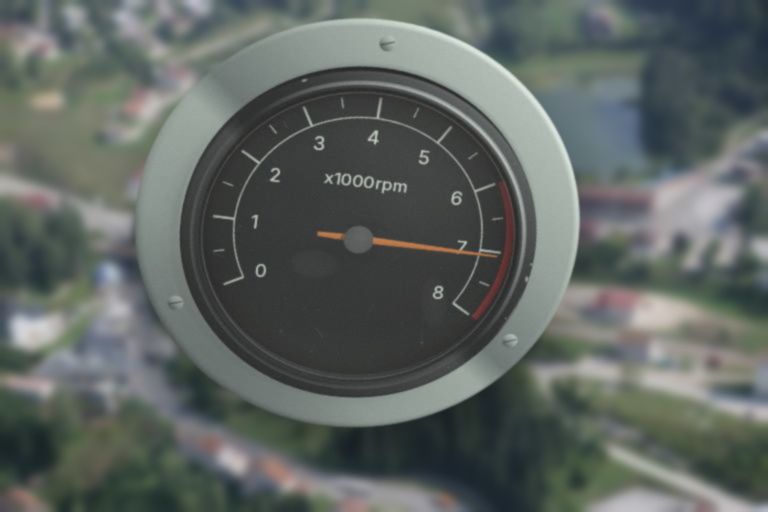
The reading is 7000
